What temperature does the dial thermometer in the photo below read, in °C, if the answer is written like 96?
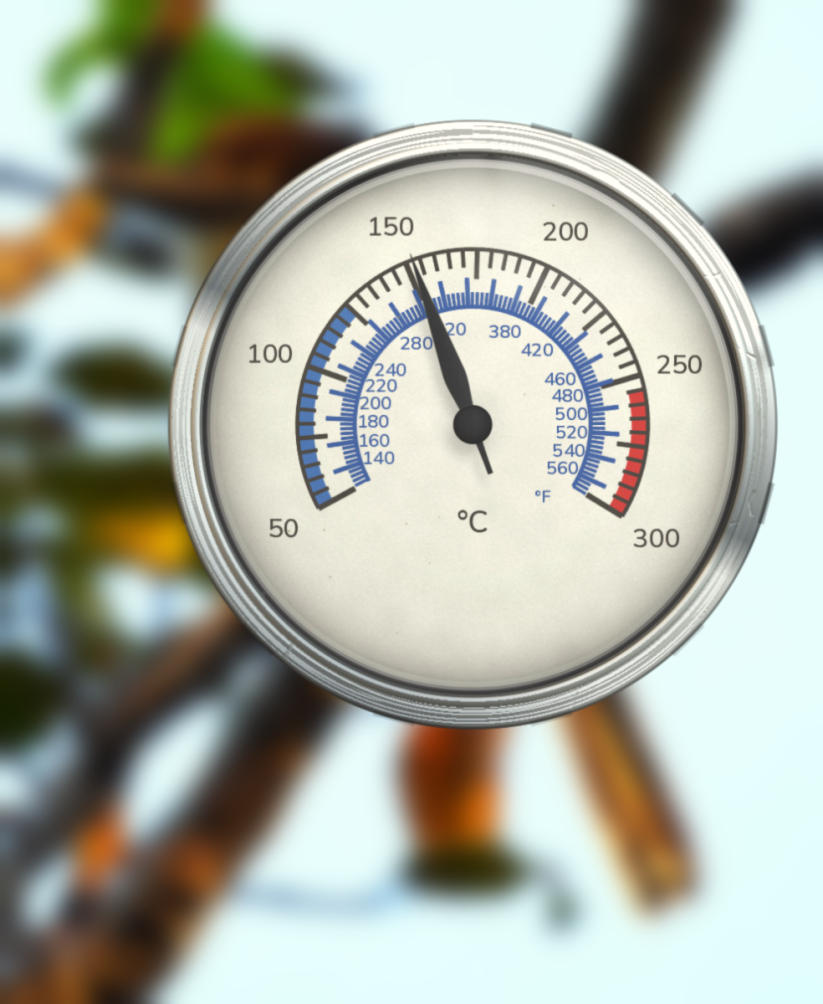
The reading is 152.5
